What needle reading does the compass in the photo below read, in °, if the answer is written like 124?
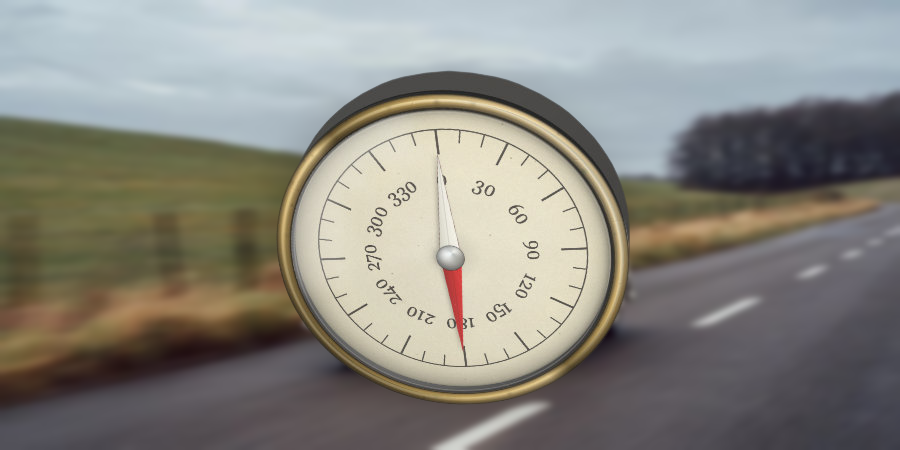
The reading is 180
